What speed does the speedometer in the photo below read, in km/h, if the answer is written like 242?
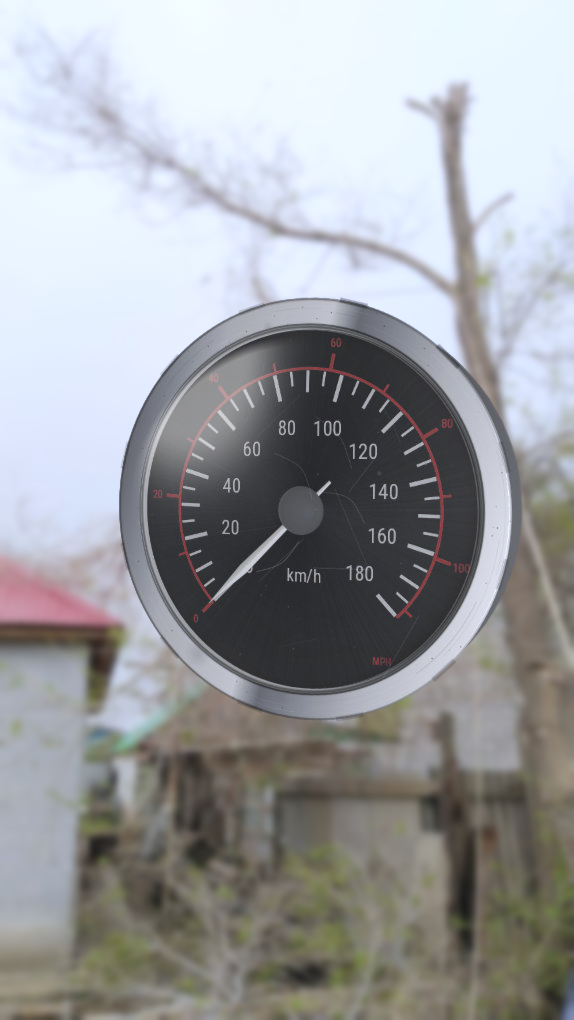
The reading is 0
